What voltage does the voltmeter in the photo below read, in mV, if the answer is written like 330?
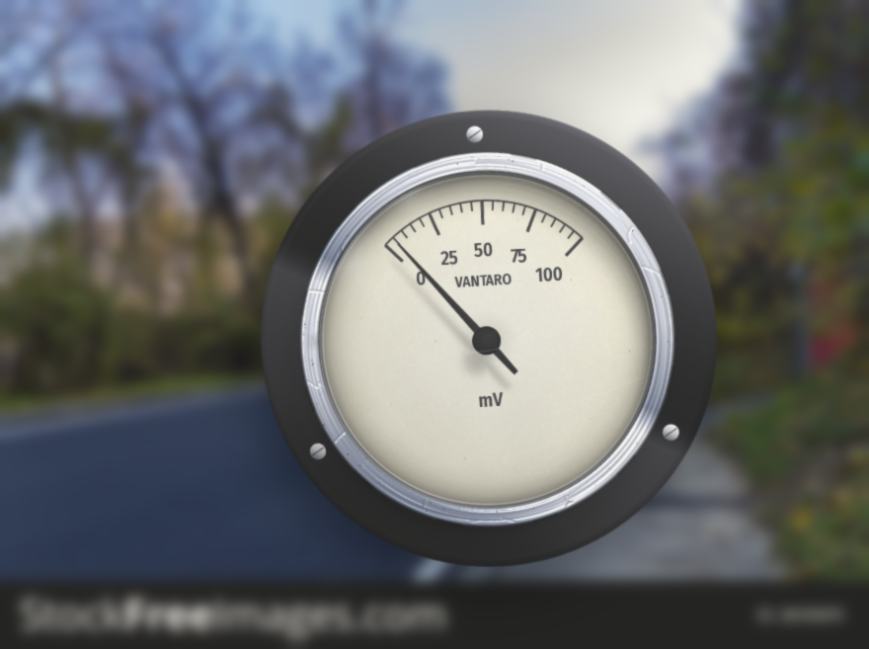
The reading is 5
